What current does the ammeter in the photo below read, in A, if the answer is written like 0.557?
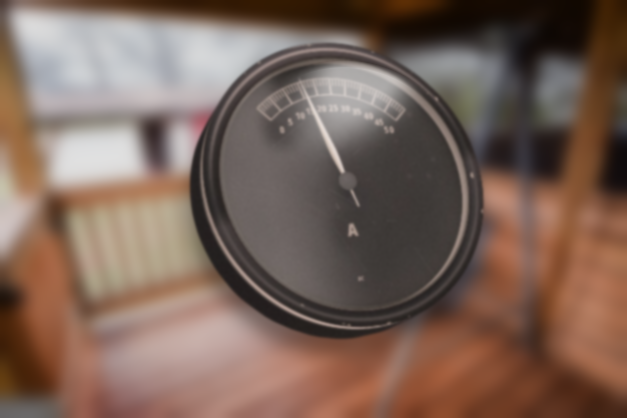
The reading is 15
